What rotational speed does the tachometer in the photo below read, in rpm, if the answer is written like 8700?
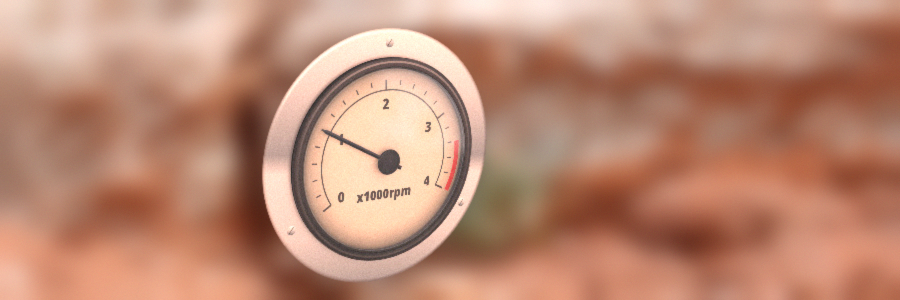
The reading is 1000
